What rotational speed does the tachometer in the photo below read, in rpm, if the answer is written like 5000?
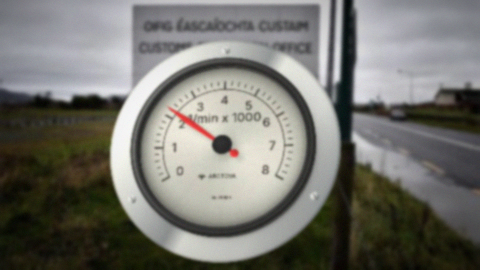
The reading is 2200
